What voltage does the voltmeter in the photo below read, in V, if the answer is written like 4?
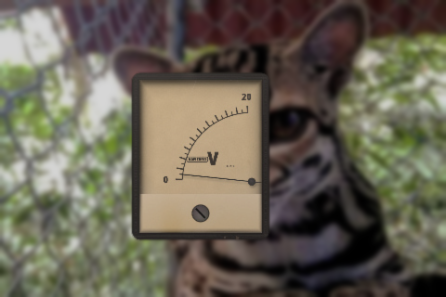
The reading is 1
